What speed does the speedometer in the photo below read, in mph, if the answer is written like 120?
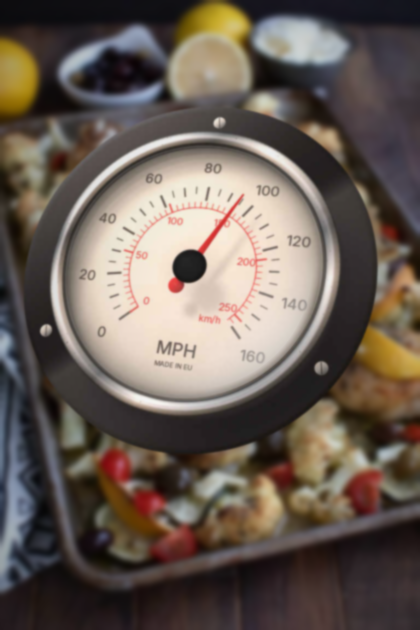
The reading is 95
